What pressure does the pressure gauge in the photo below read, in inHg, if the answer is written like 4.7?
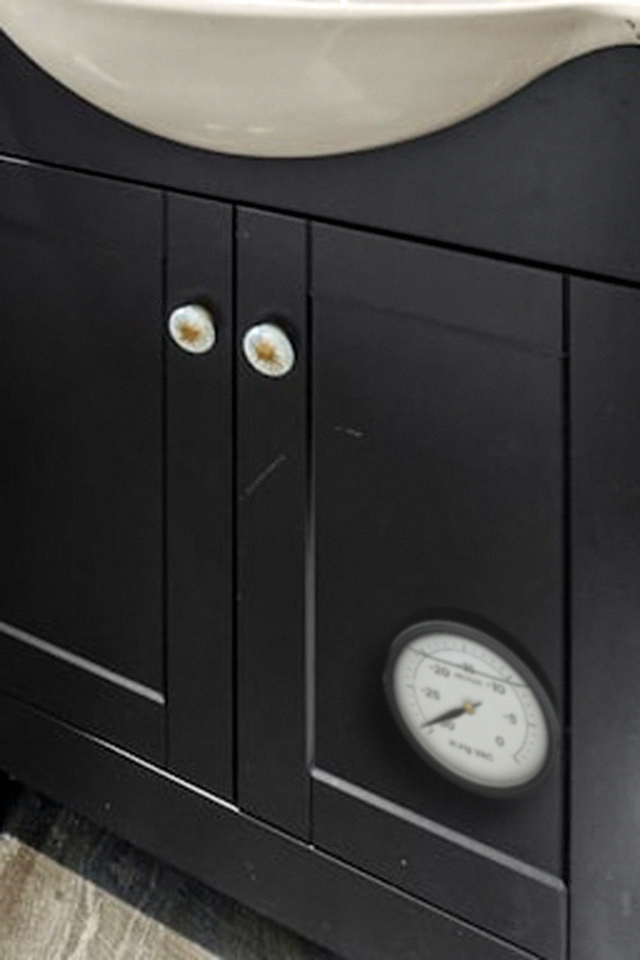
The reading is -29
